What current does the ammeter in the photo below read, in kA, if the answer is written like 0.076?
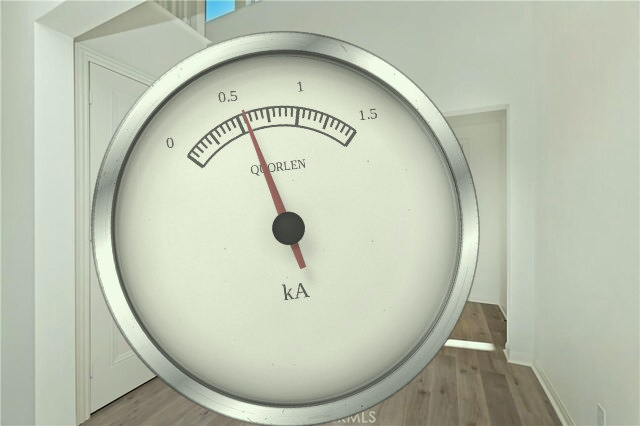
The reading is 0.55
